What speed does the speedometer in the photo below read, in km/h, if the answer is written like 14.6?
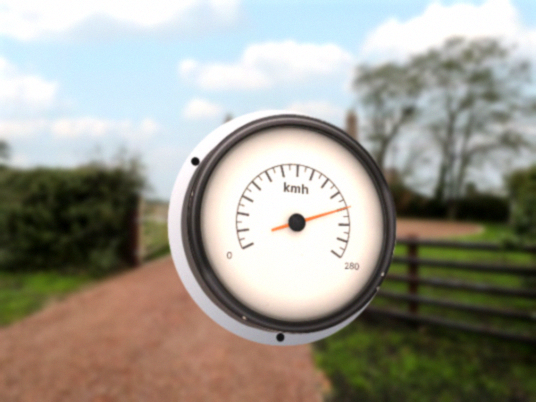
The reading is 220
